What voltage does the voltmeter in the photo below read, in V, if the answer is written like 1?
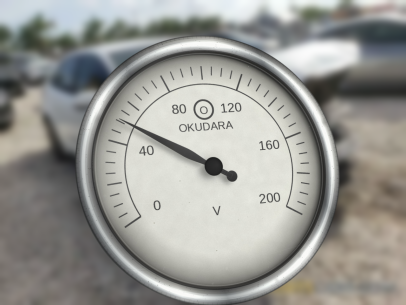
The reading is 50
